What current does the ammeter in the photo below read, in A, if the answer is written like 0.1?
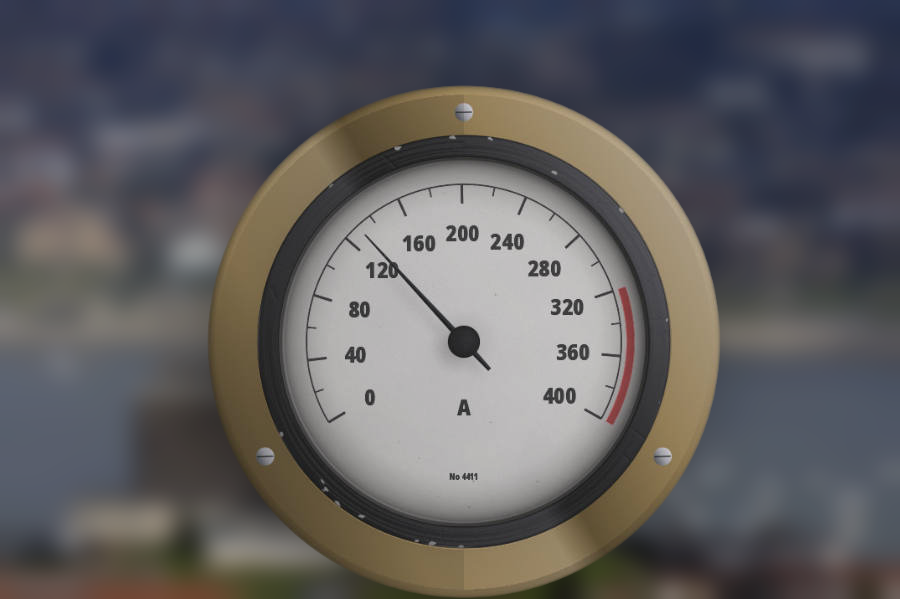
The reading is 130
